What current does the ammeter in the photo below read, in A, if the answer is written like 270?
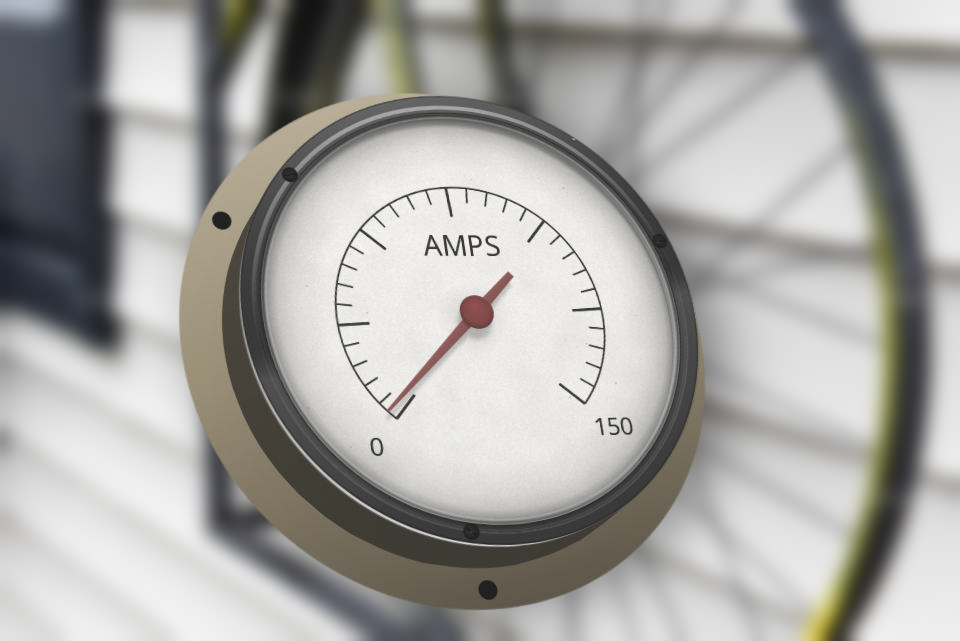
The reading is 2.5
